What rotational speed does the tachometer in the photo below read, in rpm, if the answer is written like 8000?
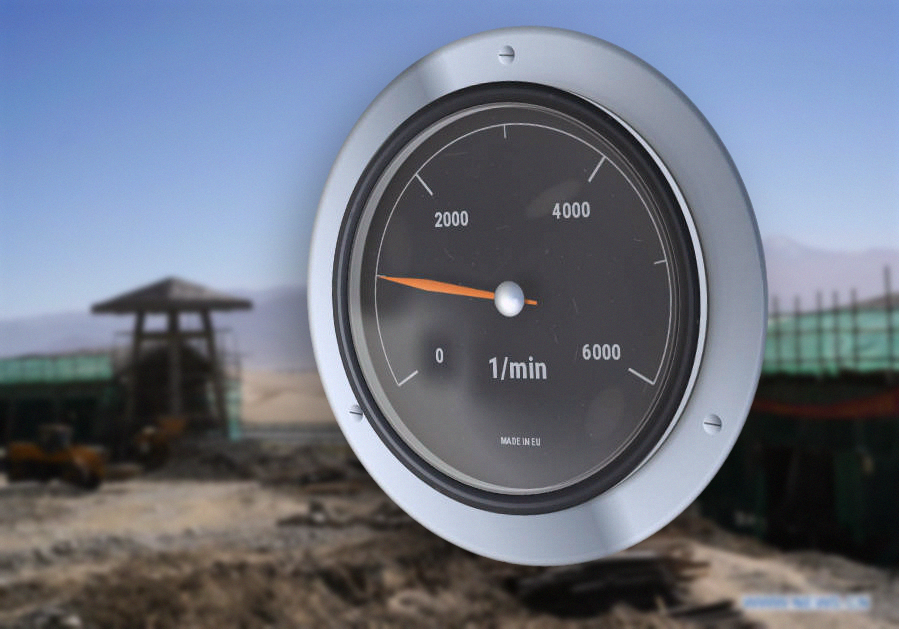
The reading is 1000
